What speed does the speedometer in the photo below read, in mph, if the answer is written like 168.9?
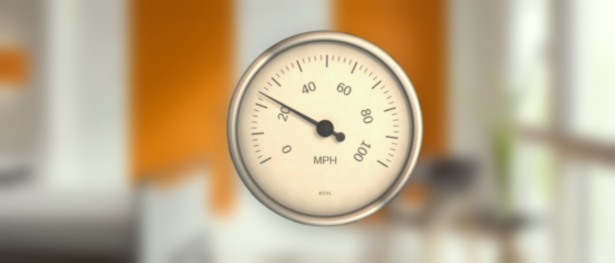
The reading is 24
